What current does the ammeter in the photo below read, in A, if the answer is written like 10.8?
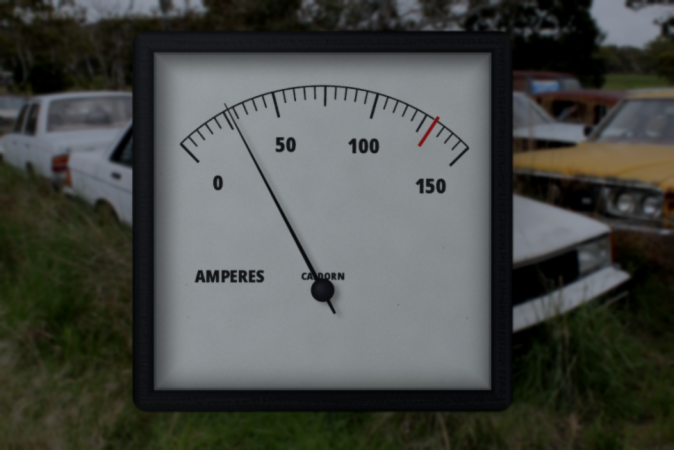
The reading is 27.5
